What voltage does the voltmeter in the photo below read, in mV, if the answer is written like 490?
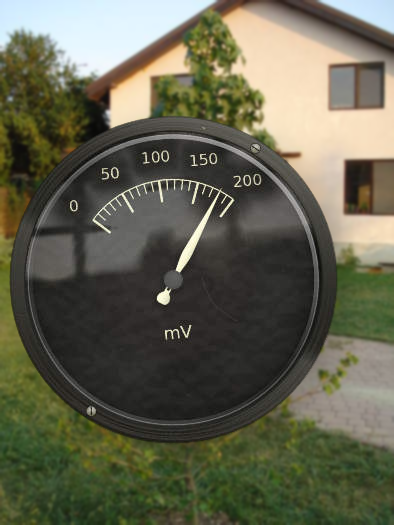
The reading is 180
